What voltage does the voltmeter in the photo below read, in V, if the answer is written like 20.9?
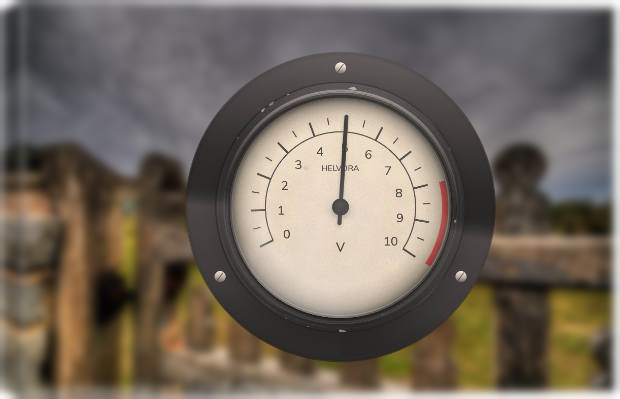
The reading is 5
